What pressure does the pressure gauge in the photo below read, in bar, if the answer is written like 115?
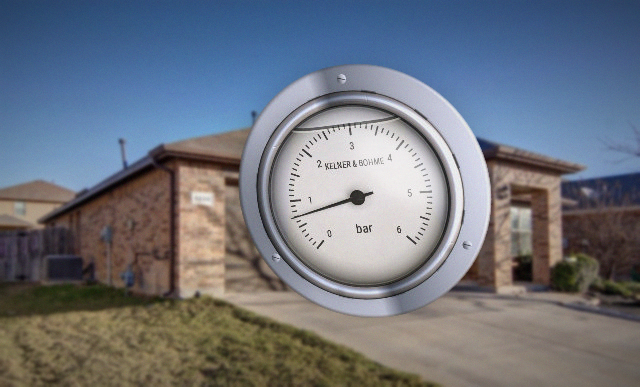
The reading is 0.7
